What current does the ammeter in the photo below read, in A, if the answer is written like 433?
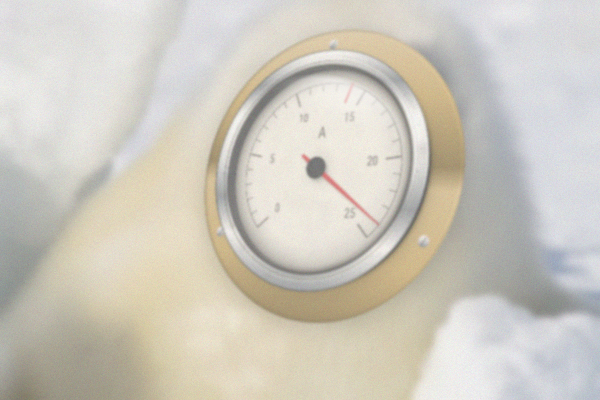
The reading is 24
